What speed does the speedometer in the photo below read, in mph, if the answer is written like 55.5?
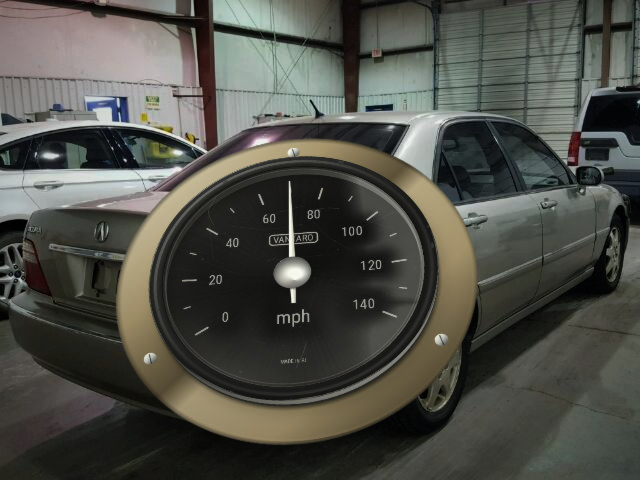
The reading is 70
